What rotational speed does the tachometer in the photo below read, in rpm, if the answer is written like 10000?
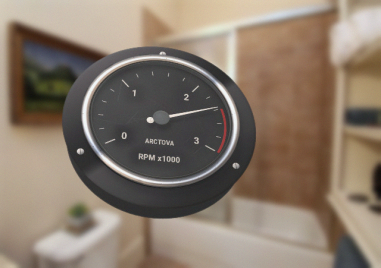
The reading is 2400
